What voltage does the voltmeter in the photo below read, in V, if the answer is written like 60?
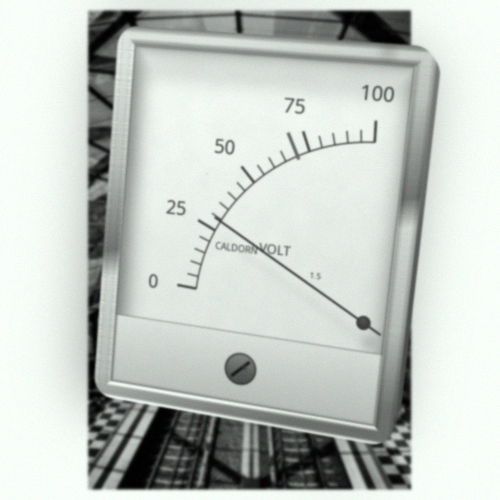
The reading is 30
